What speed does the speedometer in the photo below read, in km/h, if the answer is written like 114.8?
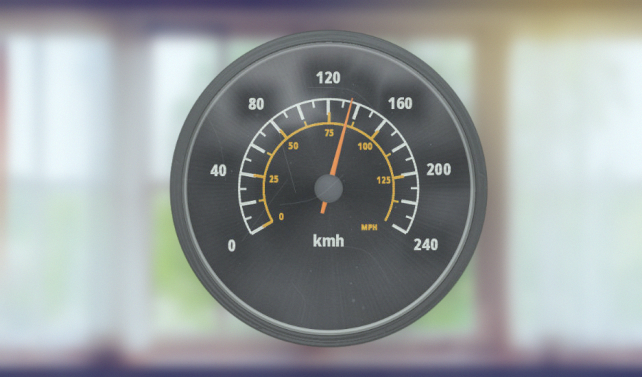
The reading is 135
